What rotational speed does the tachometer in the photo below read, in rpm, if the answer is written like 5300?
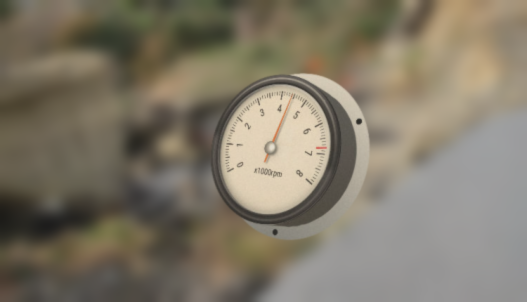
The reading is 4500
